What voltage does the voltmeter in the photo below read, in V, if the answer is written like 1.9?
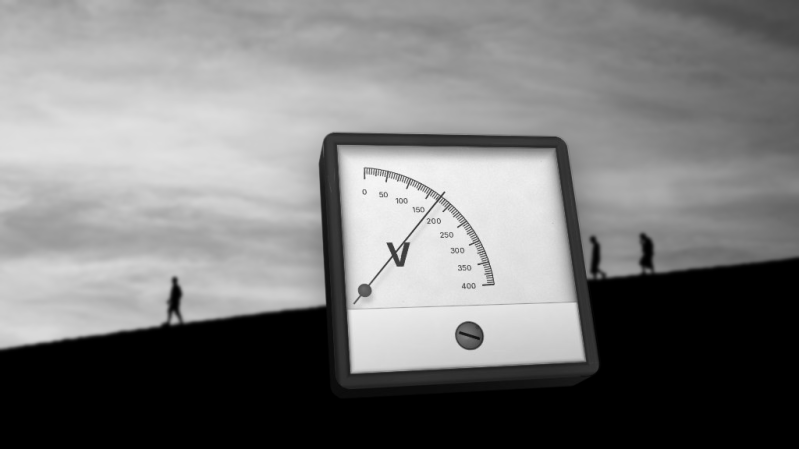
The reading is 175
